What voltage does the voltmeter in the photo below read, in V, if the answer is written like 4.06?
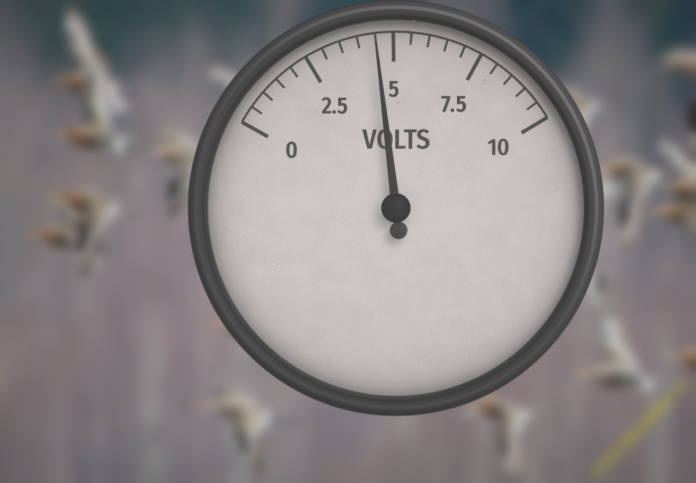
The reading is 4.5
